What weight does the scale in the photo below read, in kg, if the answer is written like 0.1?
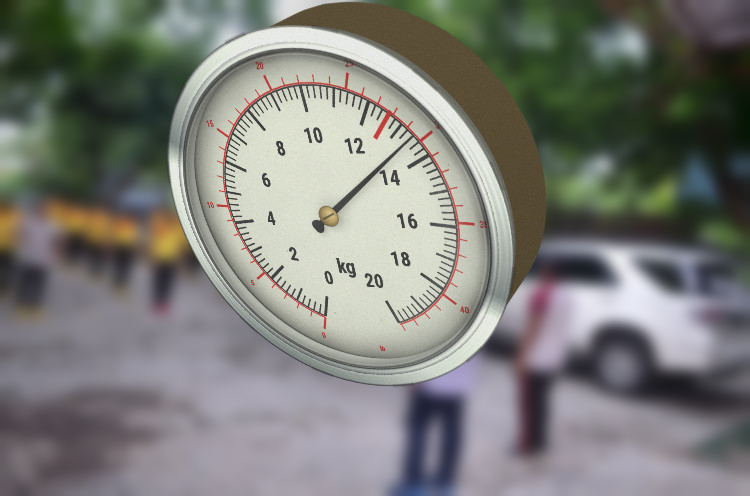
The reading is 13.4
